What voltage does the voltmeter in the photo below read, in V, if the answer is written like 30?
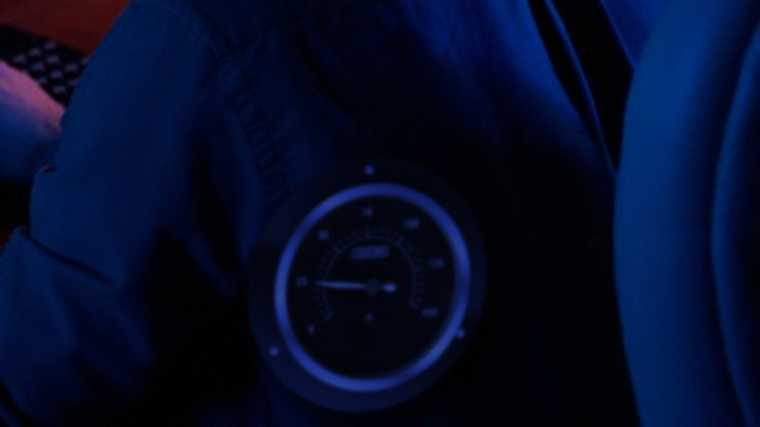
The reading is 25
